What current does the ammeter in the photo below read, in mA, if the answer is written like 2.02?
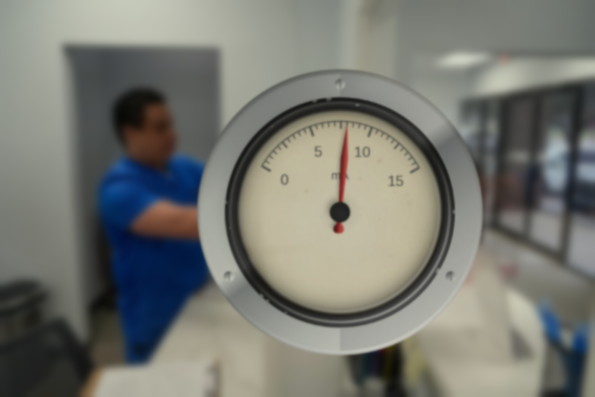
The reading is 8
